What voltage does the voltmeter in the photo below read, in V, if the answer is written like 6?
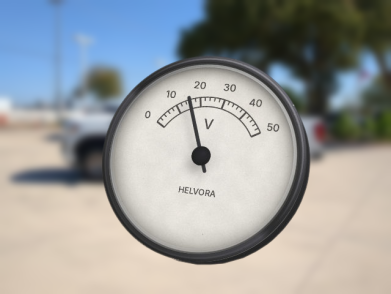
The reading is 16
